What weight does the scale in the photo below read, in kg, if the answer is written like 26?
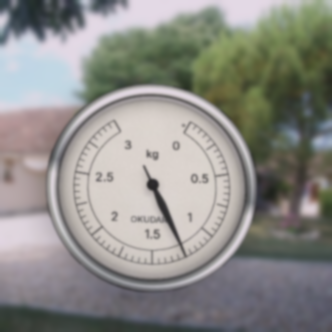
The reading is 1.25
